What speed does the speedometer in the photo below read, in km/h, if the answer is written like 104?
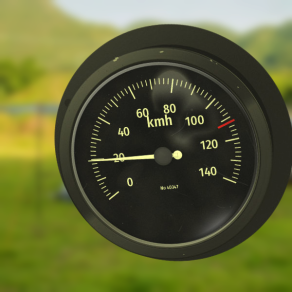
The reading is 20
